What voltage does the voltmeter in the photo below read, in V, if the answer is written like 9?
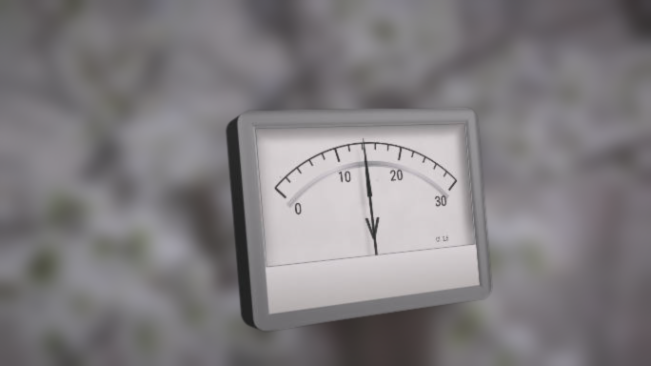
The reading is 14
